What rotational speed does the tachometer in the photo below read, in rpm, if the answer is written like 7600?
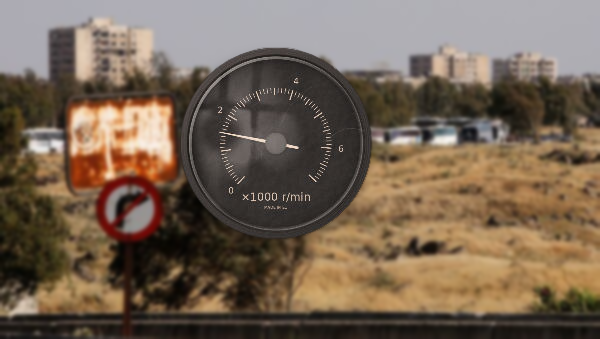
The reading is 1500
